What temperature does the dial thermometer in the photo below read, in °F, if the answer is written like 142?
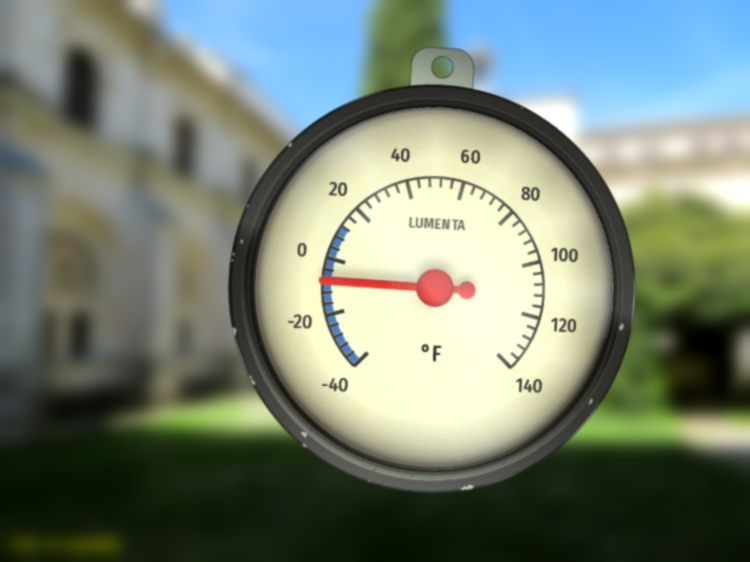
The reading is -8
